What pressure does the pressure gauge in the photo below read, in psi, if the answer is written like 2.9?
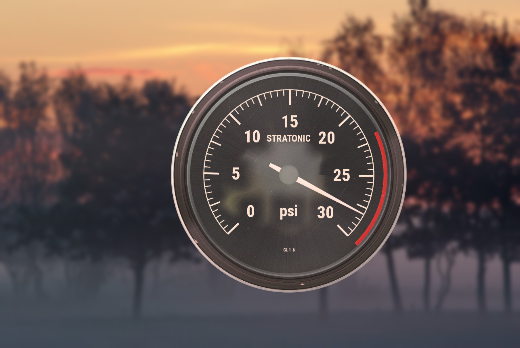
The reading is 28
